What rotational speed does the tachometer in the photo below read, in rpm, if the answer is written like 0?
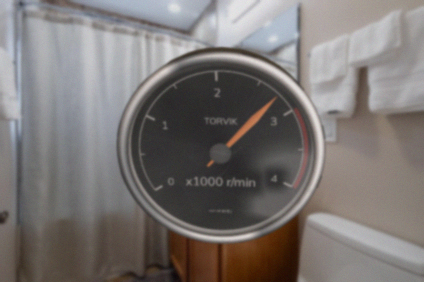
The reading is 2750
